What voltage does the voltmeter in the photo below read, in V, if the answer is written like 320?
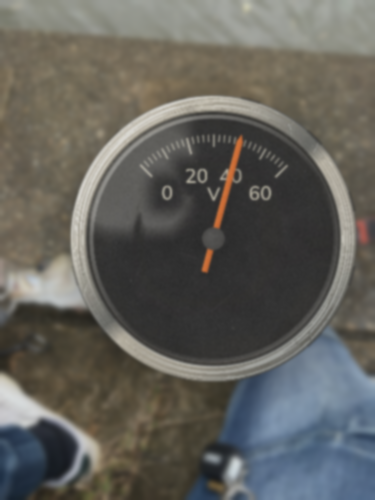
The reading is 40
